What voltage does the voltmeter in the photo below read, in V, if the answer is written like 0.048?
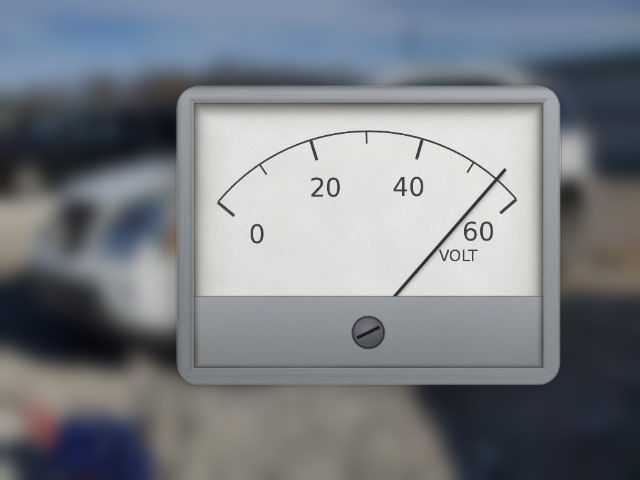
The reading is 55
